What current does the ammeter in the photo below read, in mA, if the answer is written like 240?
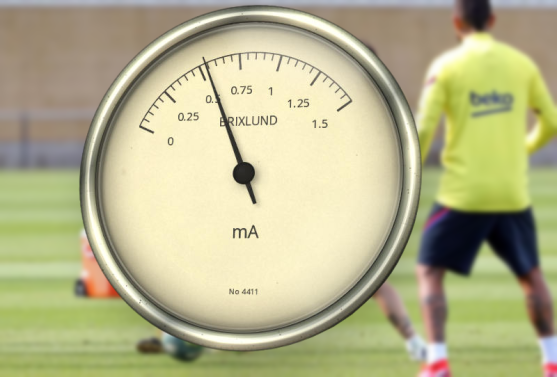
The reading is 0.55
